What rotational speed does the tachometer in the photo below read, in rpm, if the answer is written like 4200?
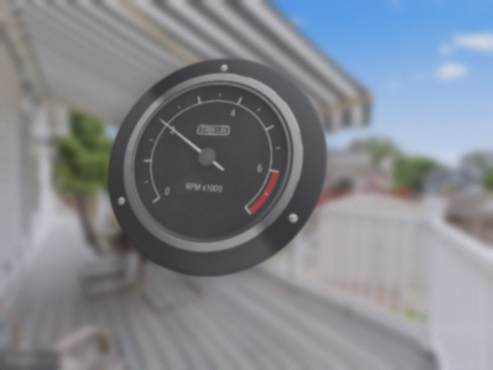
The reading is 2000
